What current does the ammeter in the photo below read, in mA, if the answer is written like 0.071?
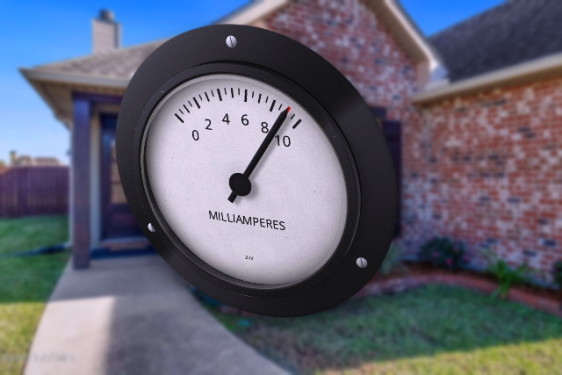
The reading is 9
